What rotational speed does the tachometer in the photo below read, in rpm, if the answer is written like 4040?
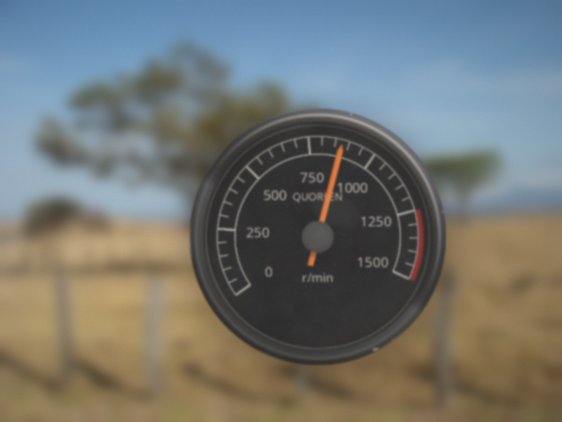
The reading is 875
